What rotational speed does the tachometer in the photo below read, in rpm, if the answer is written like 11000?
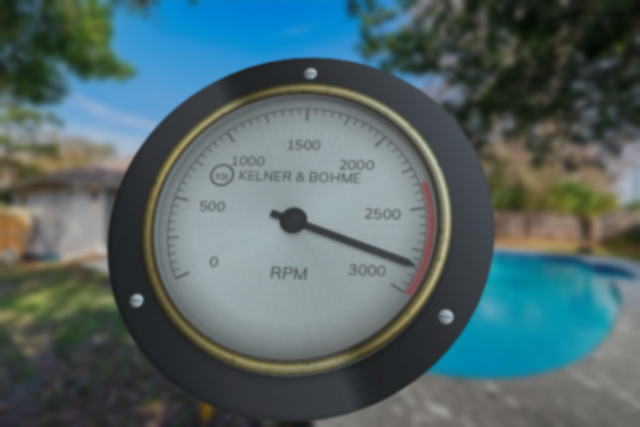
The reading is 2850
